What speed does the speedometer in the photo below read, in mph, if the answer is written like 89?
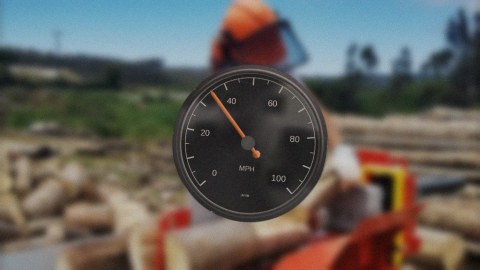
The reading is 35
